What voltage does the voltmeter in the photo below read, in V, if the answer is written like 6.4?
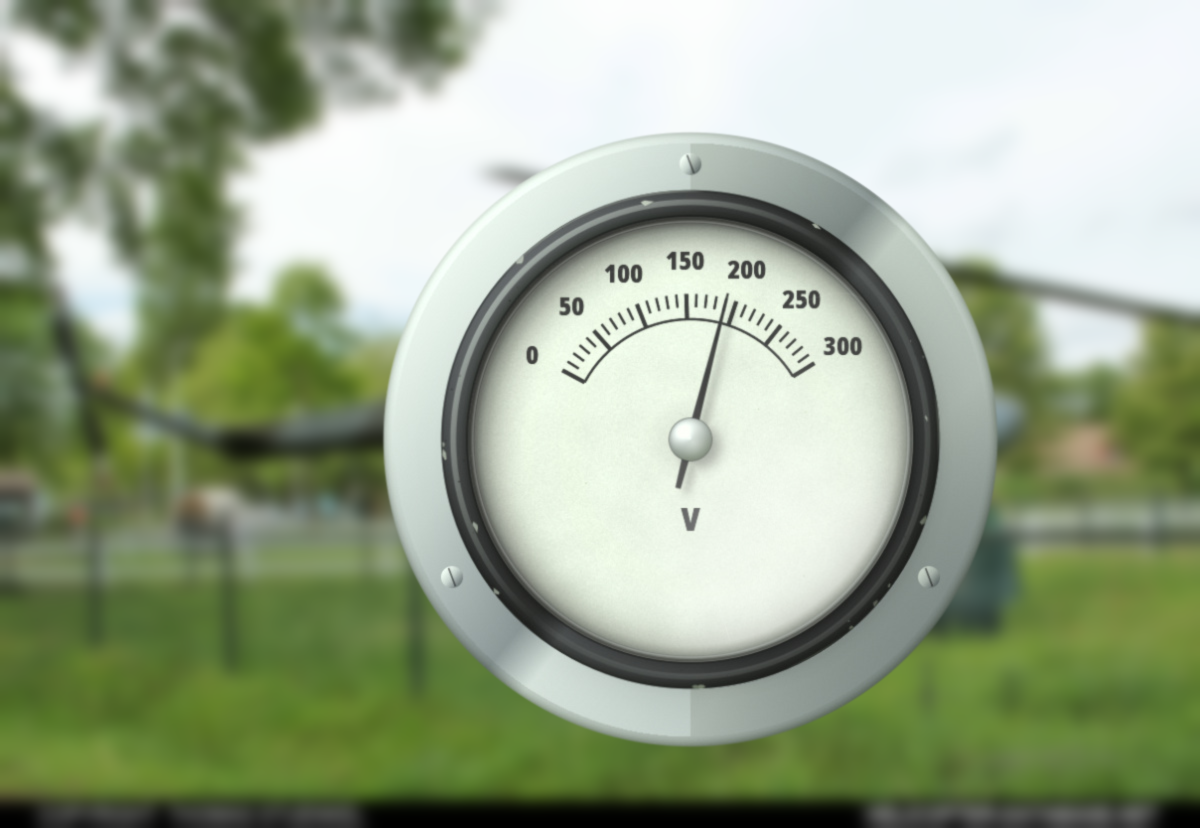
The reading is 190
